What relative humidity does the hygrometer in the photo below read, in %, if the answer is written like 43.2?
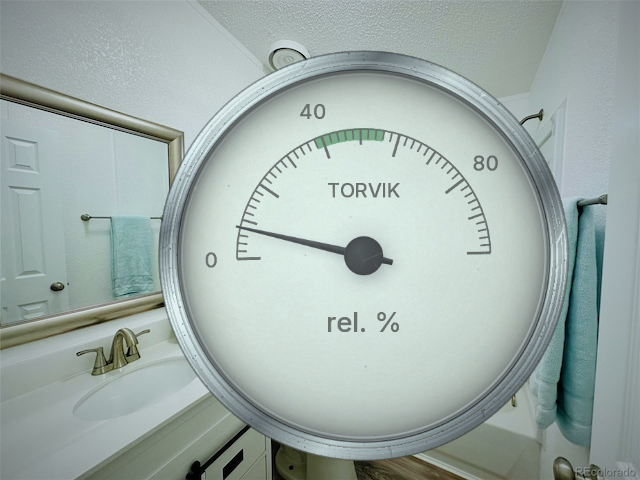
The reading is 8
